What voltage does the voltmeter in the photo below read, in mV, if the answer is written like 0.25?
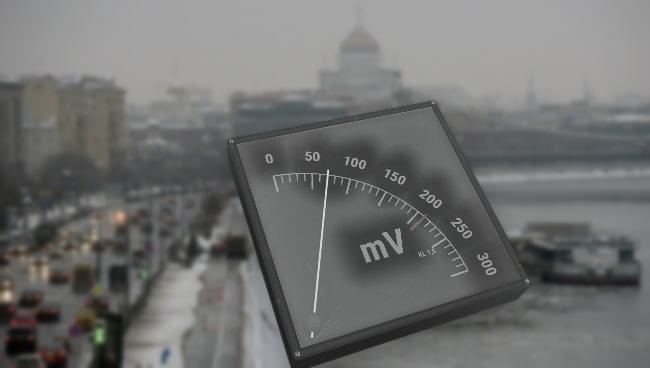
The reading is 70
